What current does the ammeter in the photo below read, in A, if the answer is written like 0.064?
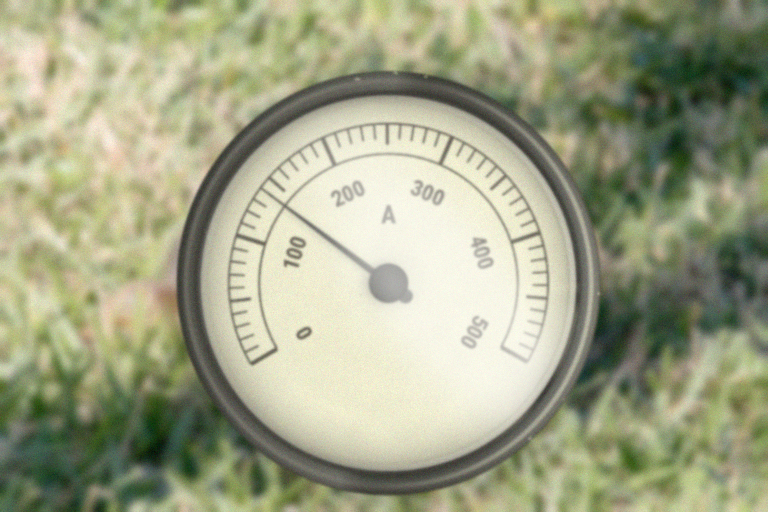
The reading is 140
